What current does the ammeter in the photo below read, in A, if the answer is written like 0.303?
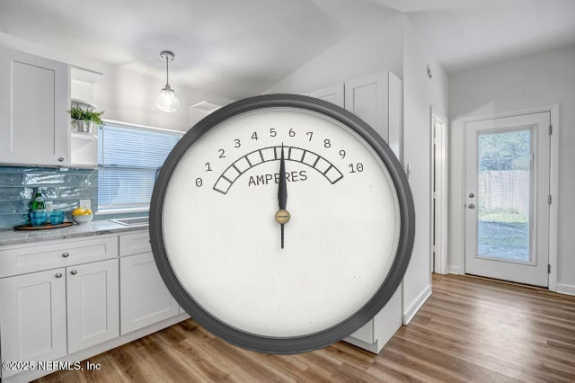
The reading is 5.5
